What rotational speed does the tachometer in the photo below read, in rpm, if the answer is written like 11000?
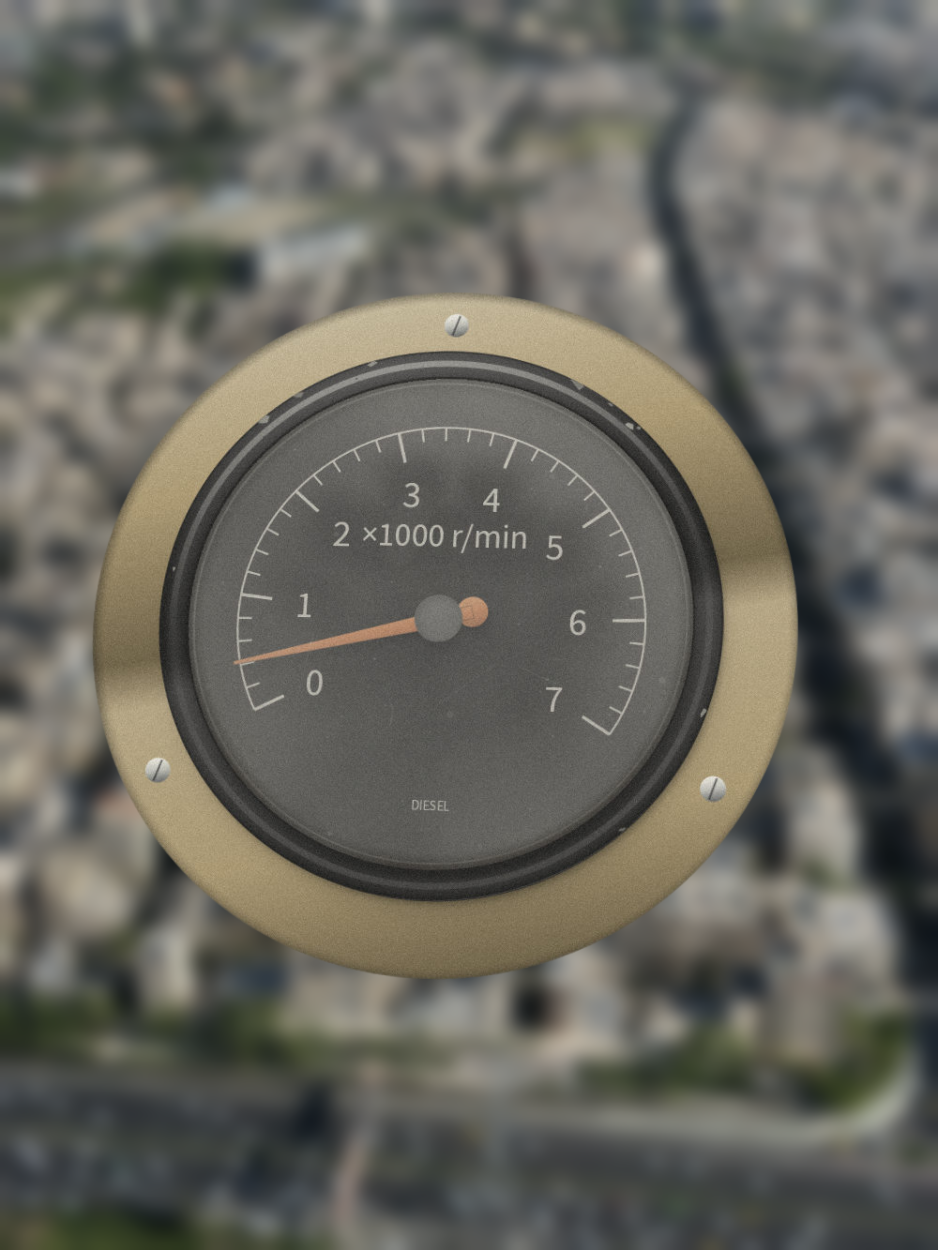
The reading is 400
